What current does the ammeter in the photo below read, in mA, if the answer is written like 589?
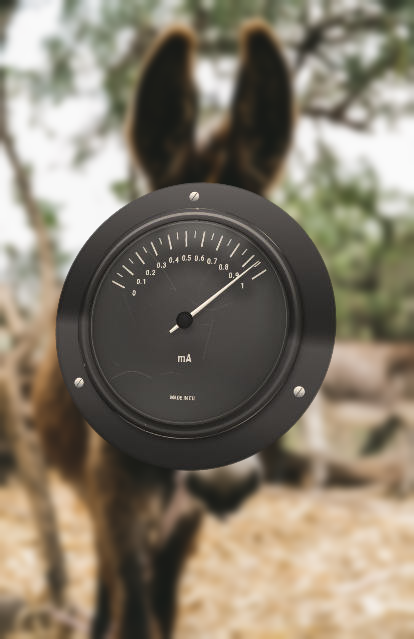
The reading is 0.95
